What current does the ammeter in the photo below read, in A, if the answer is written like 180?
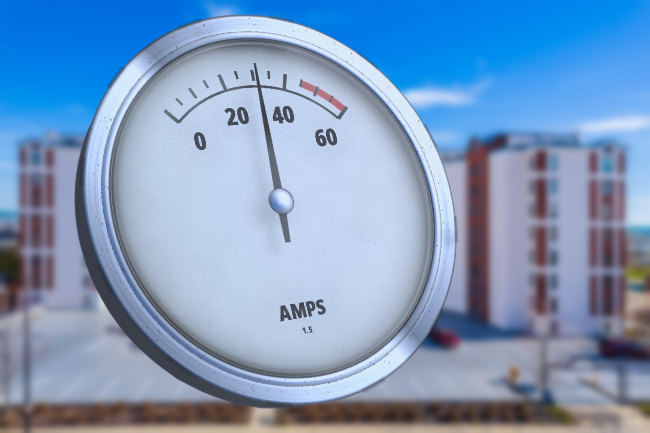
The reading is 30
